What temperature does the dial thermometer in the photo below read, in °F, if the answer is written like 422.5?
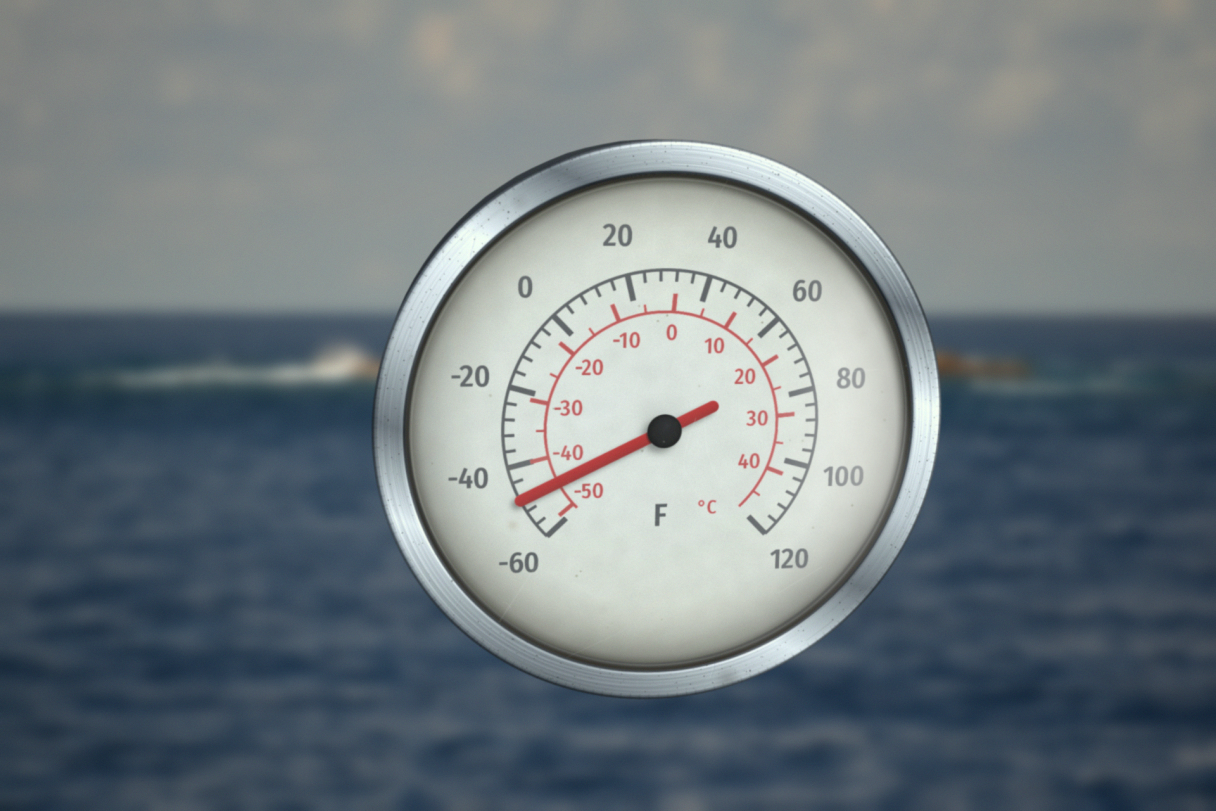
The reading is -48
